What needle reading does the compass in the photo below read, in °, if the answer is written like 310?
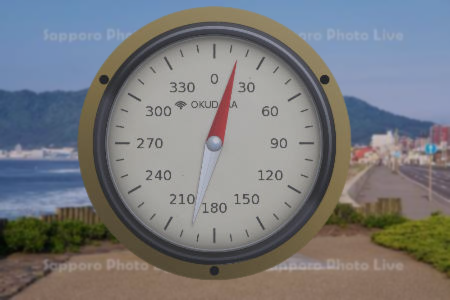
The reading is 15
